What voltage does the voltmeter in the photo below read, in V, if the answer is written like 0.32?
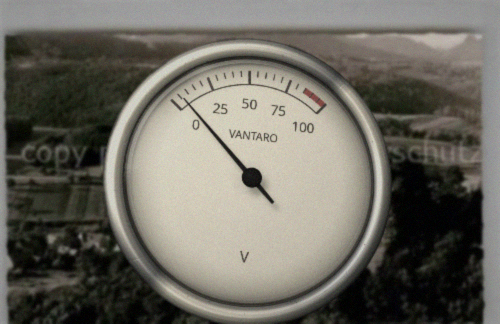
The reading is 5
